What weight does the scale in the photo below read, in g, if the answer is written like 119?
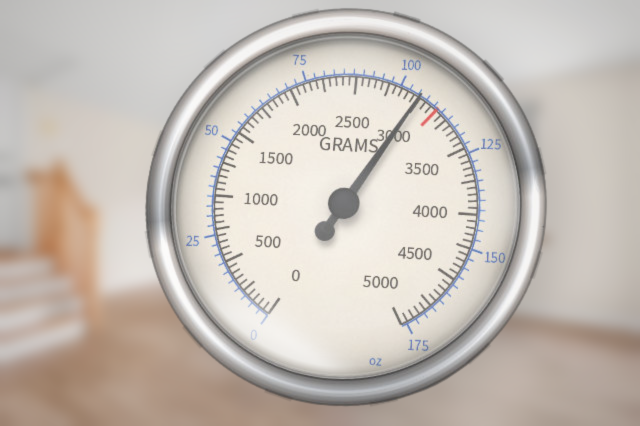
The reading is 3000
